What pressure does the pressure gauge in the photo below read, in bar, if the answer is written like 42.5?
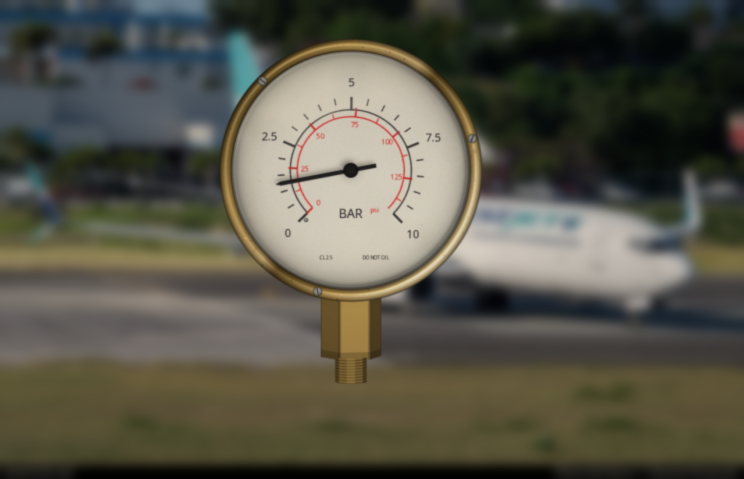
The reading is 1.25
